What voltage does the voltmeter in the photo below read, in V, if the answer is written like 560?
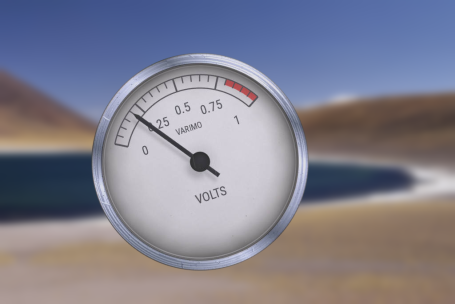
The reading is 0.2
